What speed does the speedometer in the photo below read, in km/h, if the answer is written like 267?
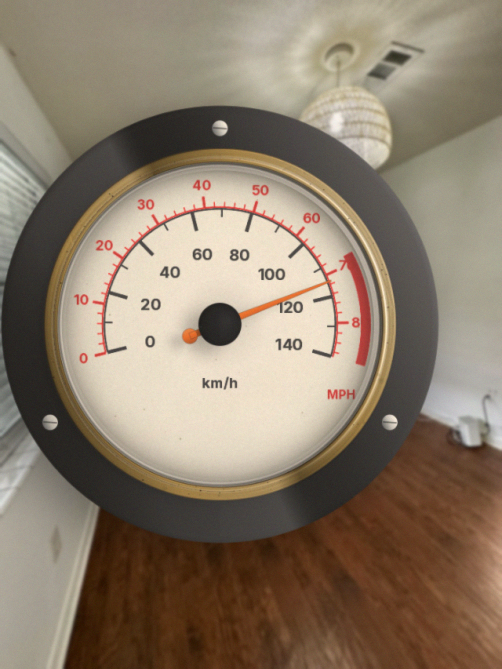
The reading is 115
